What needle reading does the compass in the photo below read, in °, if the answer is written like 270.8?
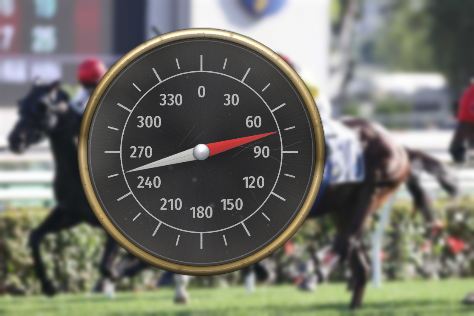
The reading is 75
